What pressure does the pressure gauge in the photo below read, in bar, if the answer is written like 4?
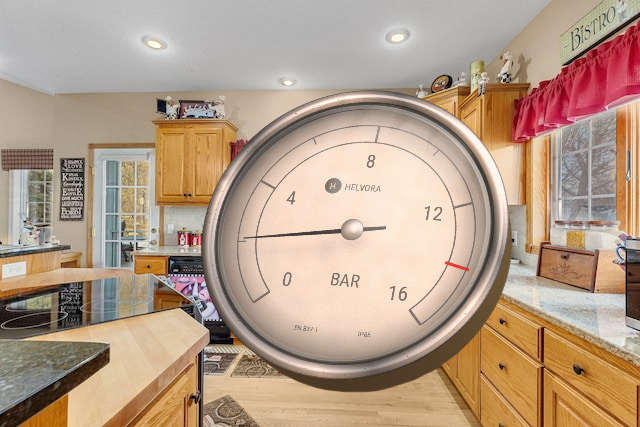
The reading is 2
